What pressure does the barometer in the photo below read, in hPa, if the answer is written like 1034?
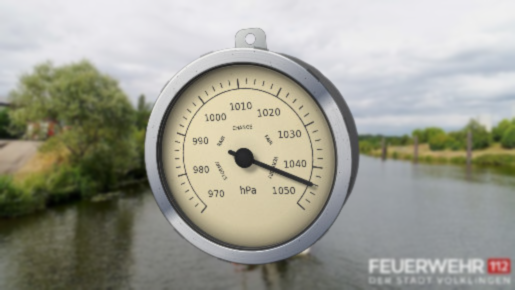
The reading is 1044
